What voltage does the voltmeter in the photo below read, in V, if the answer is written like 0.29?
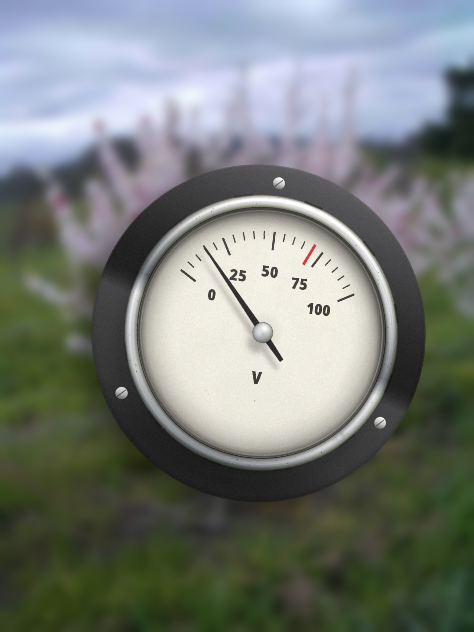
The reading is 15
